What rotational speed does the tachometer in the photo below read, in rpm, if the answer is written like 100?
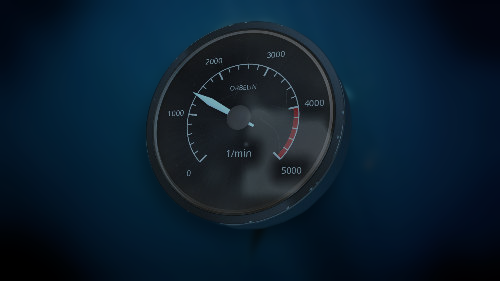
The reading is 1400
